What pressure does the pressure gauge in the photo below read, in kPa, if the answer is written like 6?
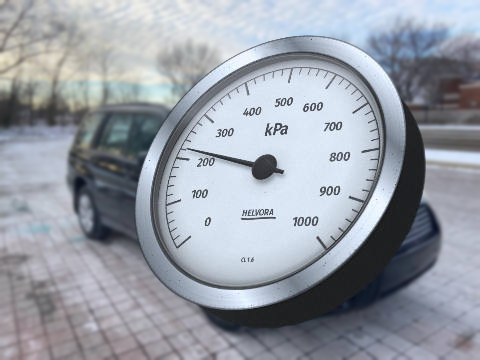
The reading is 220
